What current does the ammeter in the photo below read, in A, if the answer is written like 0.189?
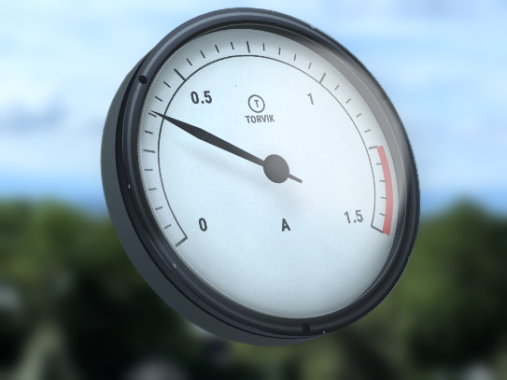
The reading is 0.35
